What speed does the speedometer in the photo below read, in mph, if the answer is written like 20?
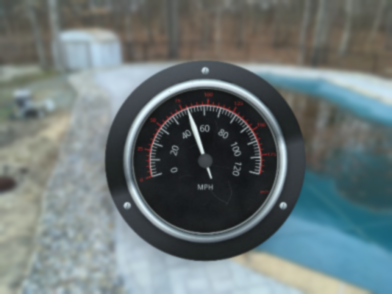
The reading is 50
